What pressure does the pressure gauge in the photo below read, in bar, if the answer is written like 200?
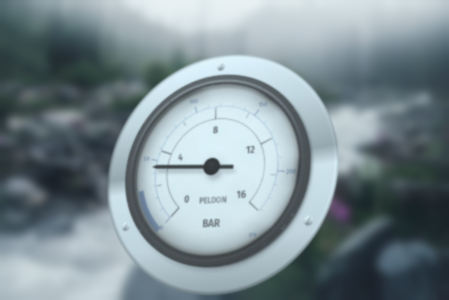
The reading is 3
